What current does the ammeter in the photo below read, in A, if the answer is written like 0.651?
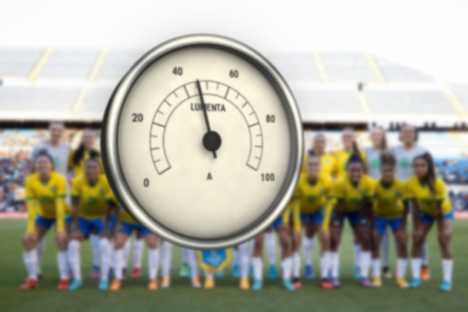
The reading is 45
